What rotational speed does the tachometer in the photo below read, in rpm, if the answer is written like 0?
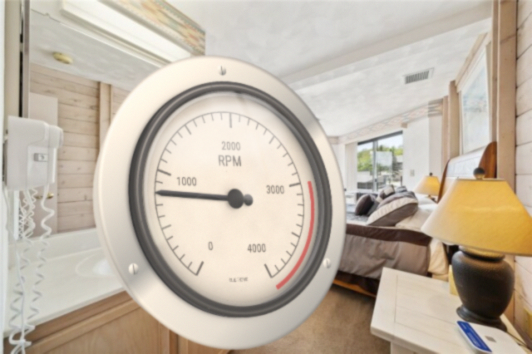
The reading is 800
